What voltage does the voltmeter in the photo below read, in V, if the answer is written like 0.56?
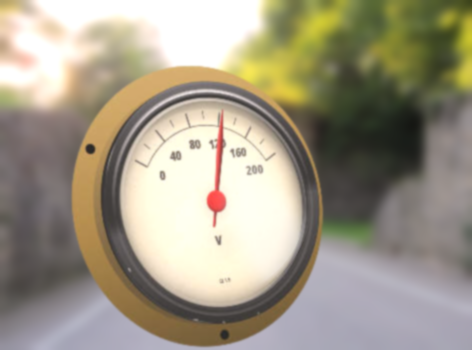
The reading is 120
